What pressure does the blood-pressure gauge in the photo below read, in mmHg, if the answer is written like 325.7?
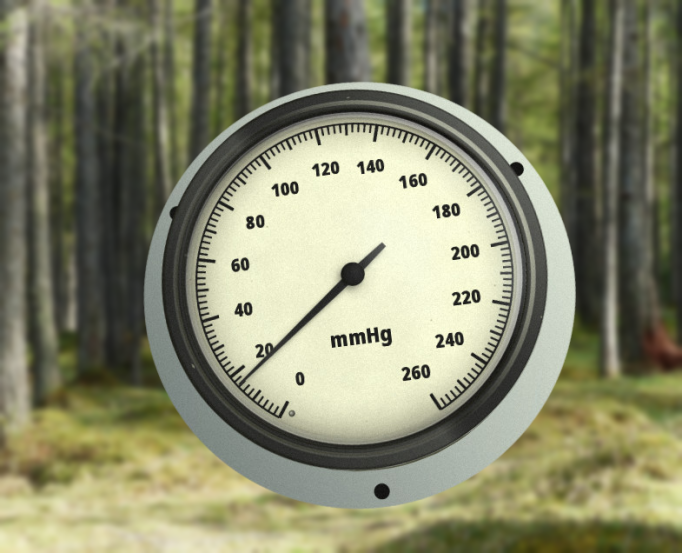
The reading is 16
